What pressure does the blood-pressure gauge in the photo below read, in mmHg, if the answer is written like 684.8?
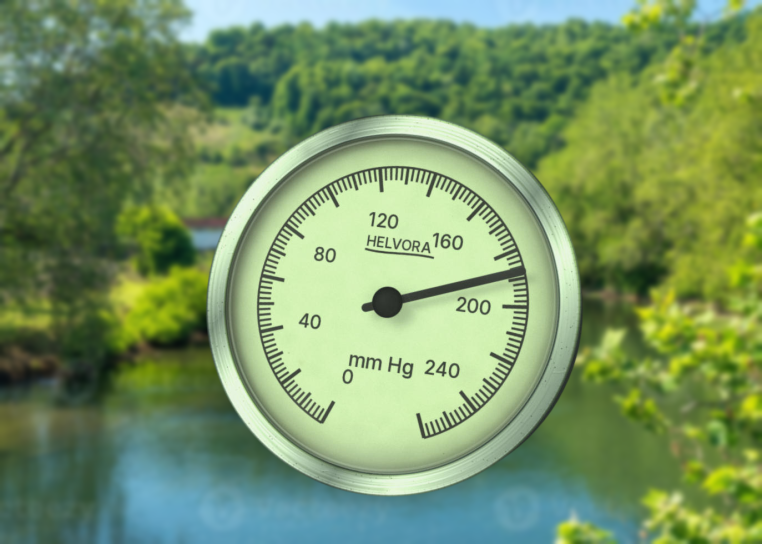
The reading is 188
